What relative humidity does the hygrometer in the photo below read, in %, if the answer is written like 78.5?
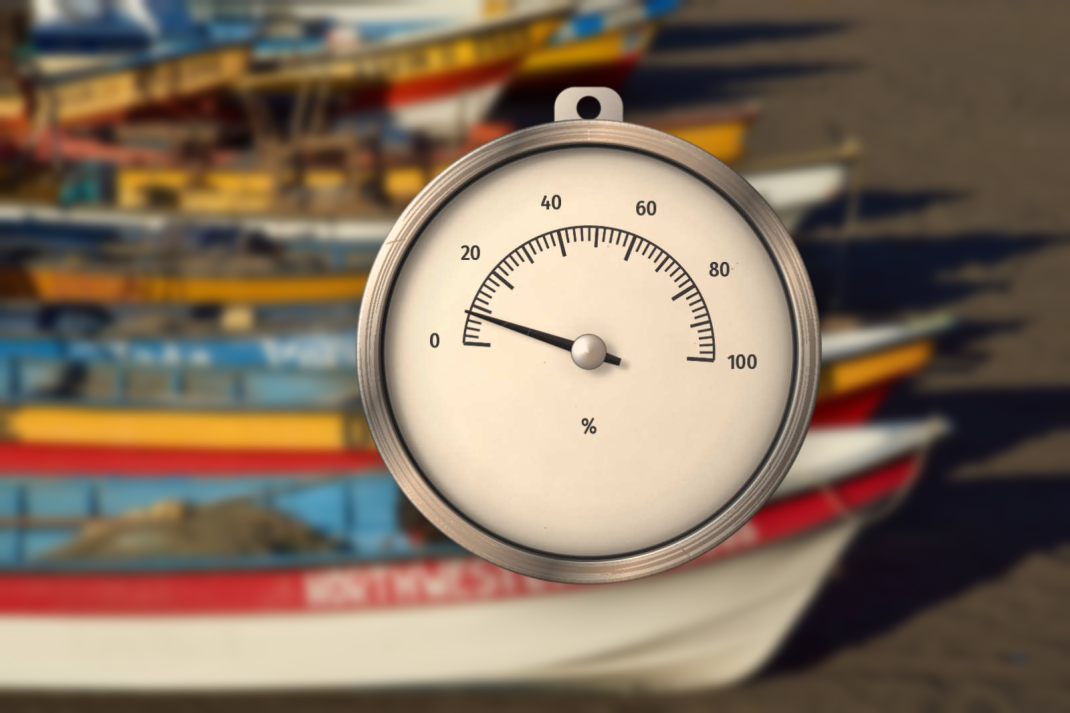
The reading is 8
